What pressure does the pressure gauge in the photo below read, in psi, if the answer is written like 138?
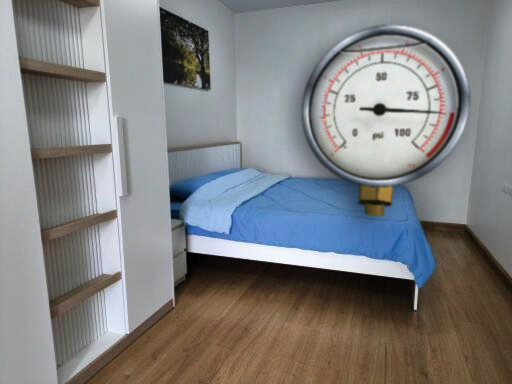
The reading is 85
